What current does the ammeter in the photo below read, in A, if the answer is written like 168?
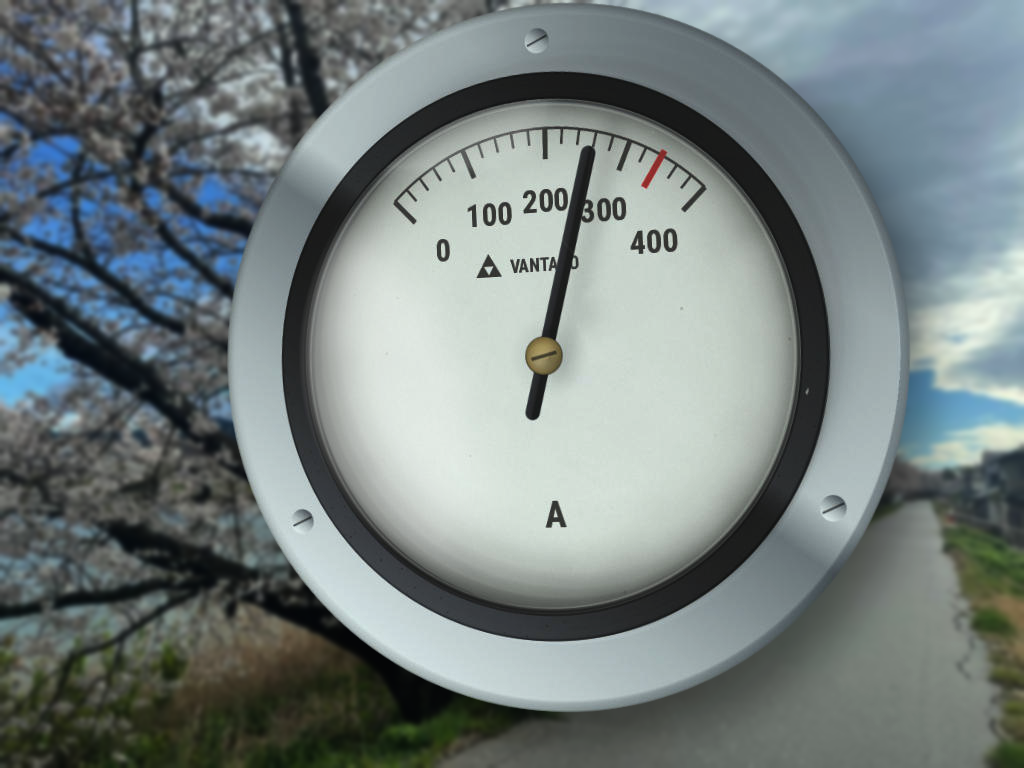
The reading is 260
